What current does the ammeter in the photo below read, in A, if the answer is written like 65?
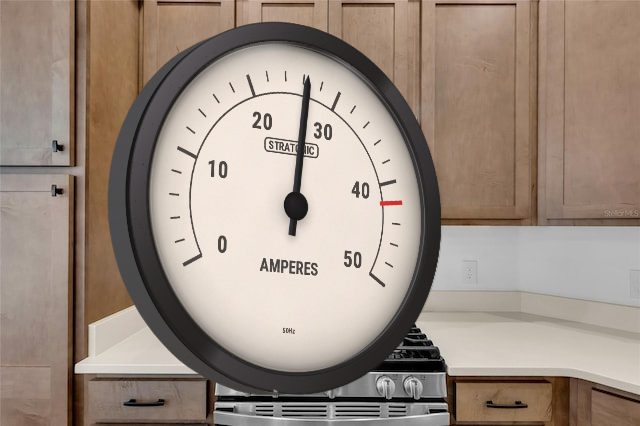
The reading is 26
